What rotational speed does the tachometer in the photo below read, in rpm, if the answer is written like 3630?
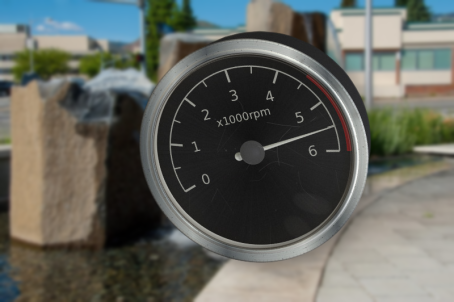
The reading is 5500
